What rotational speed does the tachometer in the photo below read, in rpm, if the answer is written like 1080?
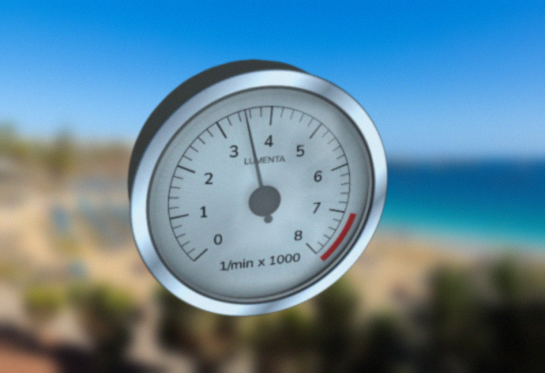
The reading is 3500
